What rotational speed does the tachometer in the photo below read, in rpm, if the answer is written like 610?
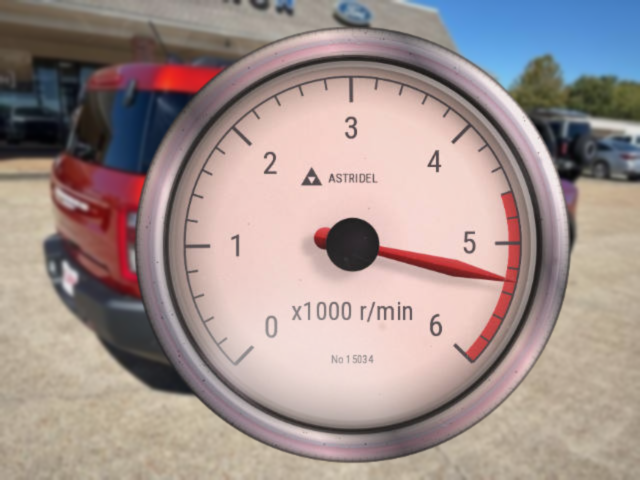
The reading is 5300
